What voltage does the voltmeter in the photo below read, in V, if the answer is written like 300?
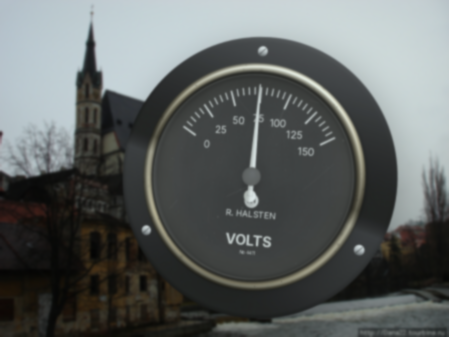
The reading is 75
